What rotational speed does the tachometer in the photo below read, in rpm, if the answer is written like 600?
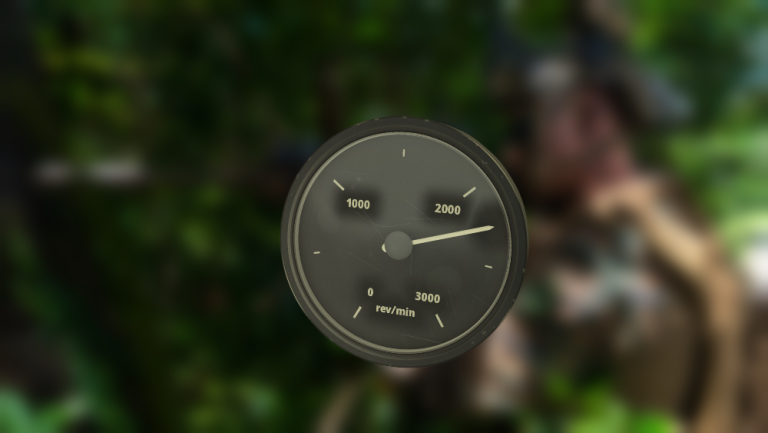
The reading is 2250
